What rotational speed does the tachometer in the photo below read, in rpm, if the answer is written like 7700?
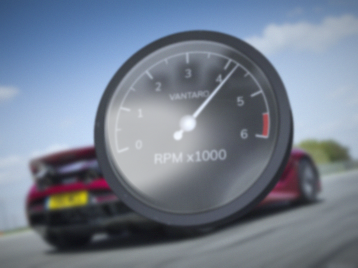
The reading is 4250
